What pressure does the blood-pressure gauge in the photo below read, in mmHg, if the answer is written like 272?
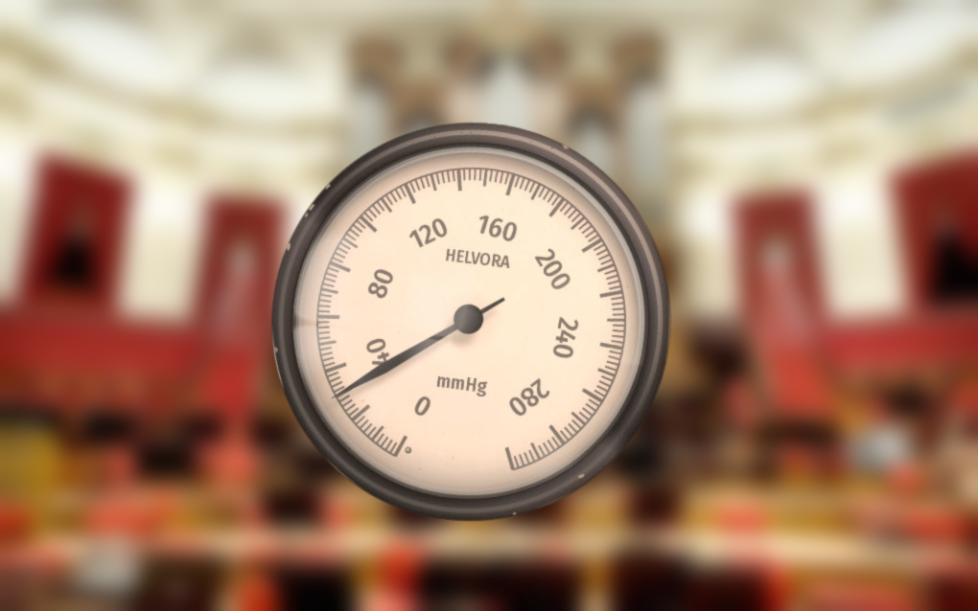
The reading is 30
